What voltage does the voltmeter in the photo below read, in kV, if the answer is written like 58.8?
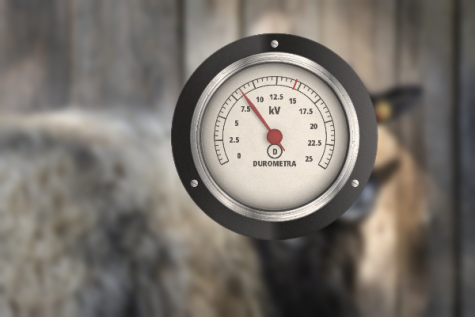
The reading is 8.5
